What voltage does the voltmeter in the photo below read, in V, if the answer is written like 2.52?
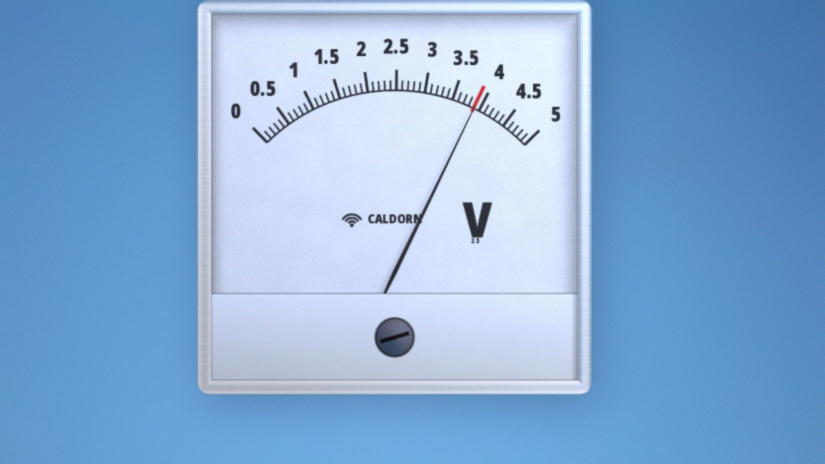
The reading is 3.9
